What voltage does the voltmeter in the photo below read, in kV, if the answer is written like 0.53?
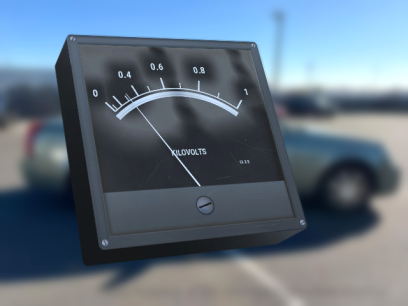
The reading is 0.3
